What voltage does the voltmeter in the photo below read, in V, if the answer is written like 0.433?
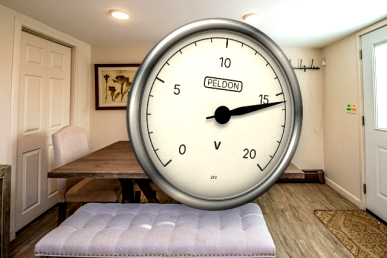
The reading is 15.5
